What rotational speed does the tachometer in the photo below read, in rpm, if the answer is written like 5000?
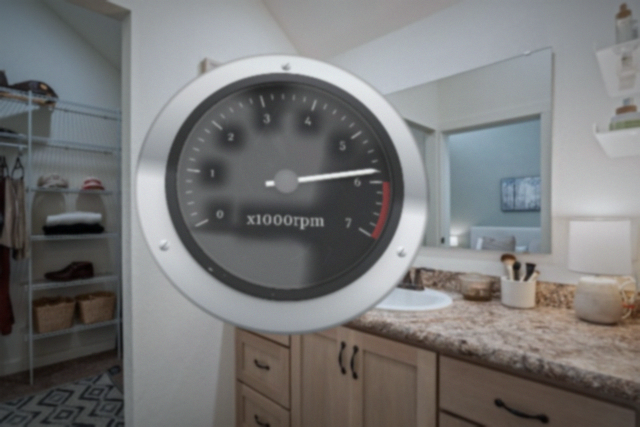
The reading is 5800
